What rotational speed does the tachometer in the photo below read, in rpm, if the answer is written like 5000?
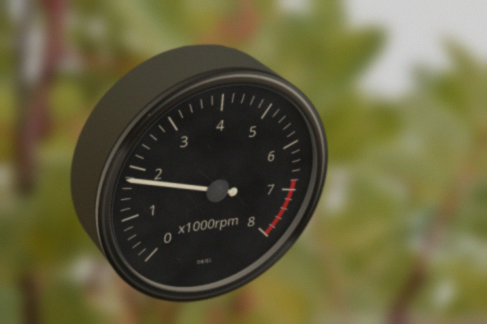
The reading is 1800
